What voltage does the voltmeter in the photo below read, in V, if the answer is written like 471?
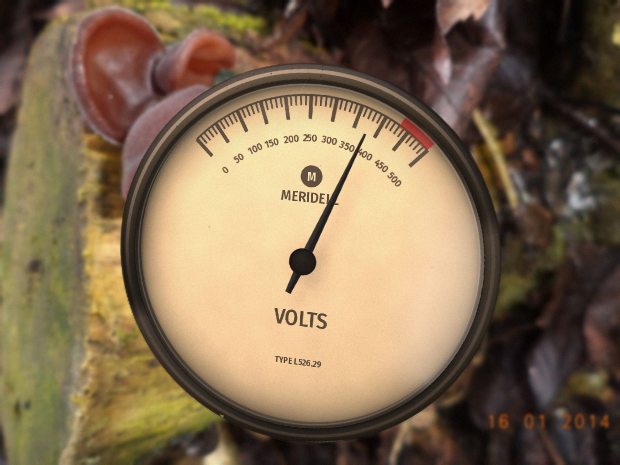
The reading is 380
